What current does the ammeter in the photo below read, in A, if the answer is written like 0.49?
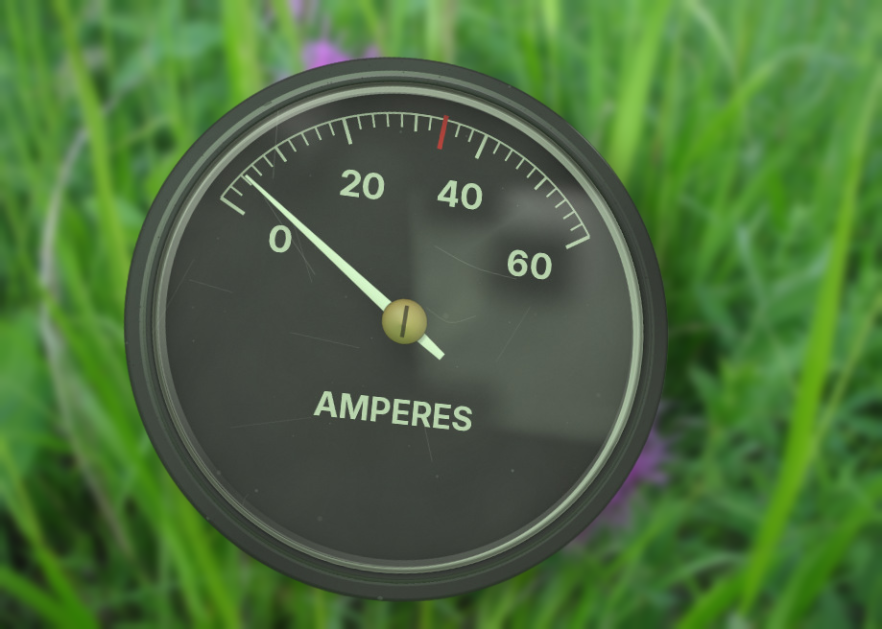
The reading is 4
